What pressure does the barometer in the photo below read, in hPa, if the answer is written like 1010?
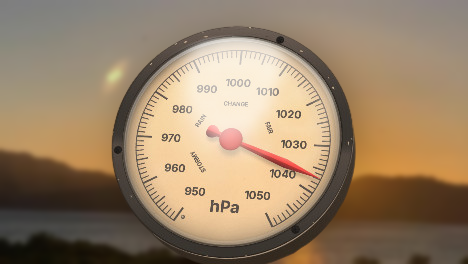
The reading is 1037
